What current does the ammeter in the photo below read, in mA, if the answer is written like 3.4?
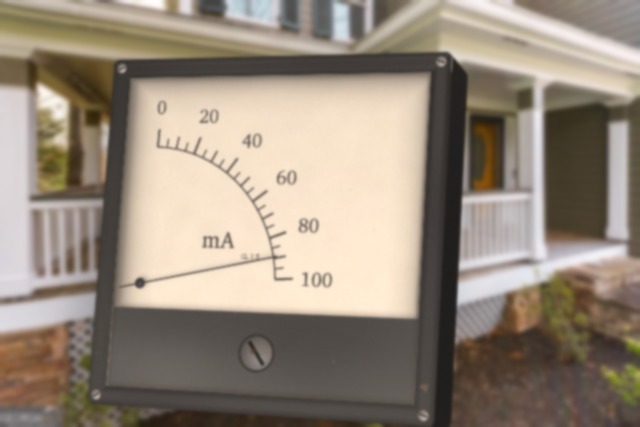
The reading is 90
